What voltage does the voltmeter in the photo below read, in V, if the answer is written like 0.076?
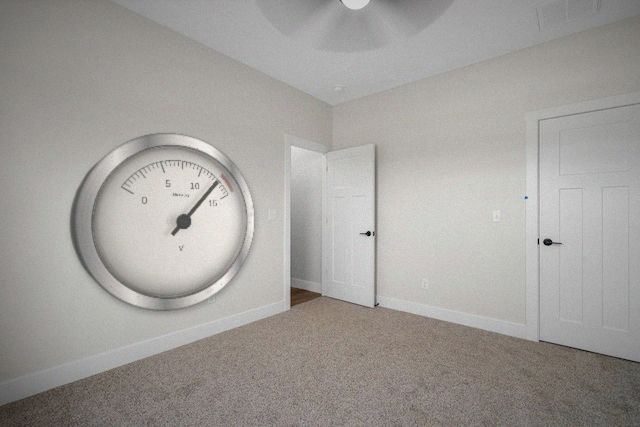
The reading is 12.5
